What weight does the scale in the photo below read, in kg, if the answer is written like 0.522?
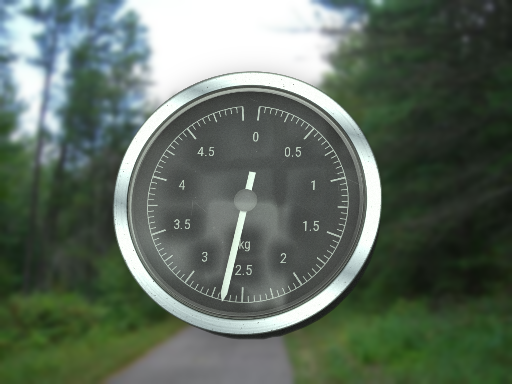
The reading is 2.65
